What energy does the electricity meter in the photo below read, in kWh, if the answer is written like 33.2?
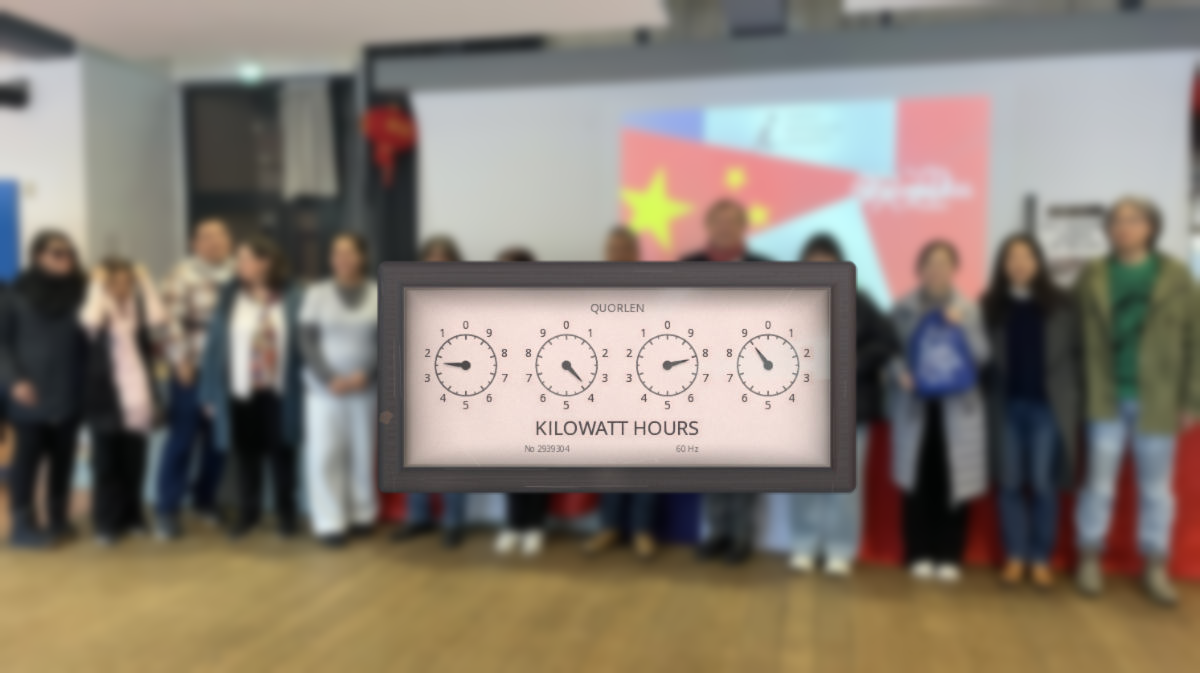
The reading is 2379
